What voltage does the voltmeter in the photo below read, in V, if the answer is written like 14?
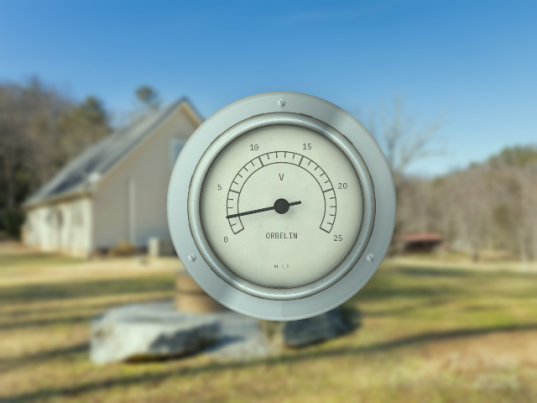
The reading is 2
